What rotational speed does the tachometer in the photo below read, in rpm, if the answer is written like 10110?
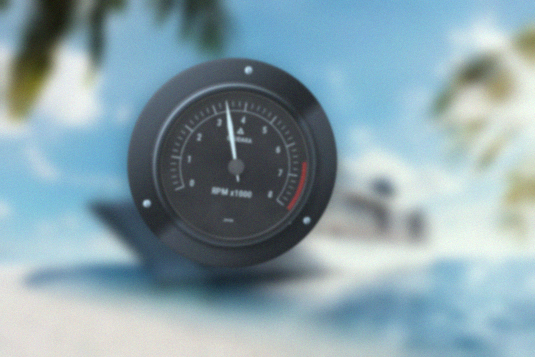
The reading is 3400
